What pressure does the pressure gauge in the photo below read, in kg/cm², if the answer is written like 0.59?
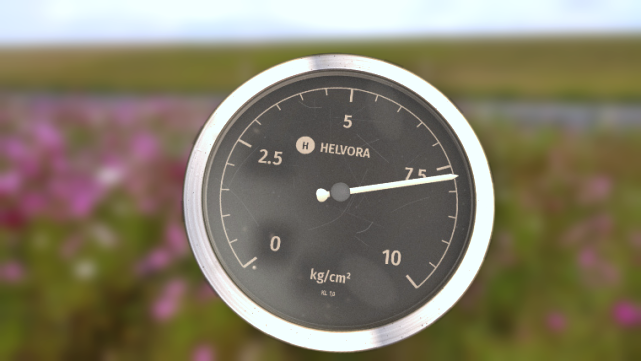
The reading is 7.75
